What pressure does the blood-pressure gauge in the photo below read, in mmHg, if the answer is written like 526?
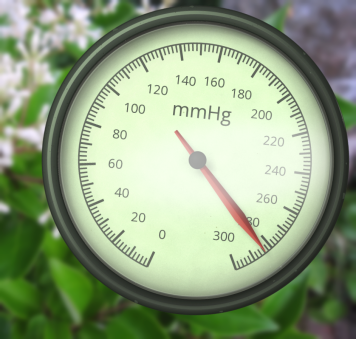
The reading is 284
